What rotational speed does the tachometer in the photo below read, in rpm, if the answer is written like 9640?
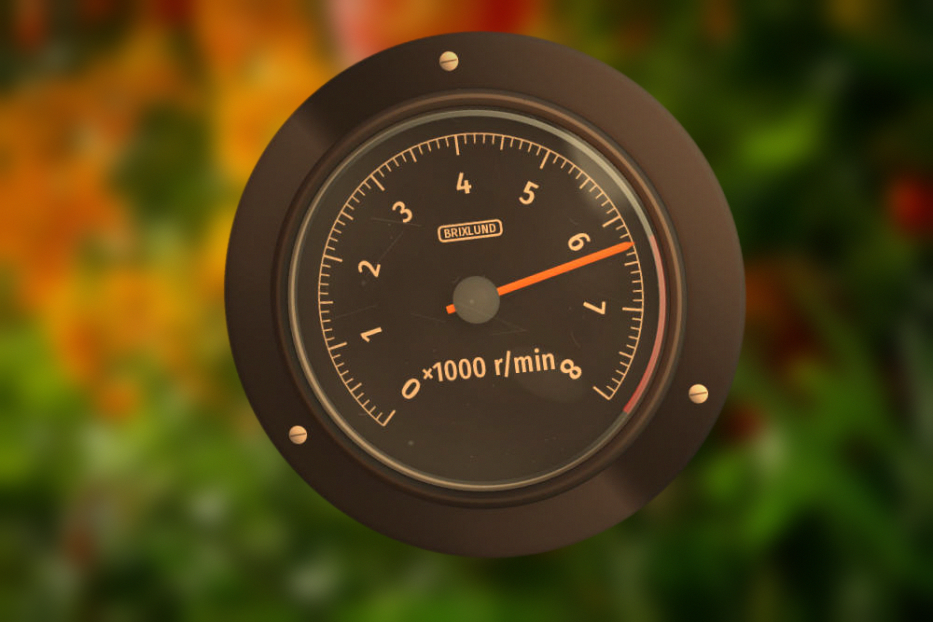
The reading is 6300
